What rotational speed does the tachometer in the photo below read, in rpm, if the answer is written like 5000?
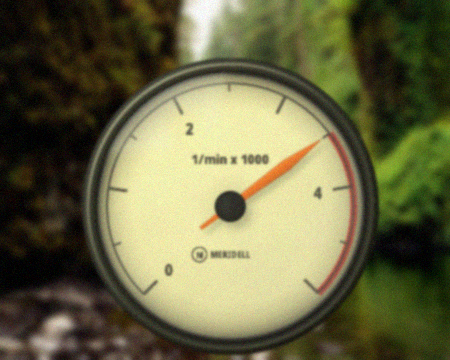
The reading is 3500
